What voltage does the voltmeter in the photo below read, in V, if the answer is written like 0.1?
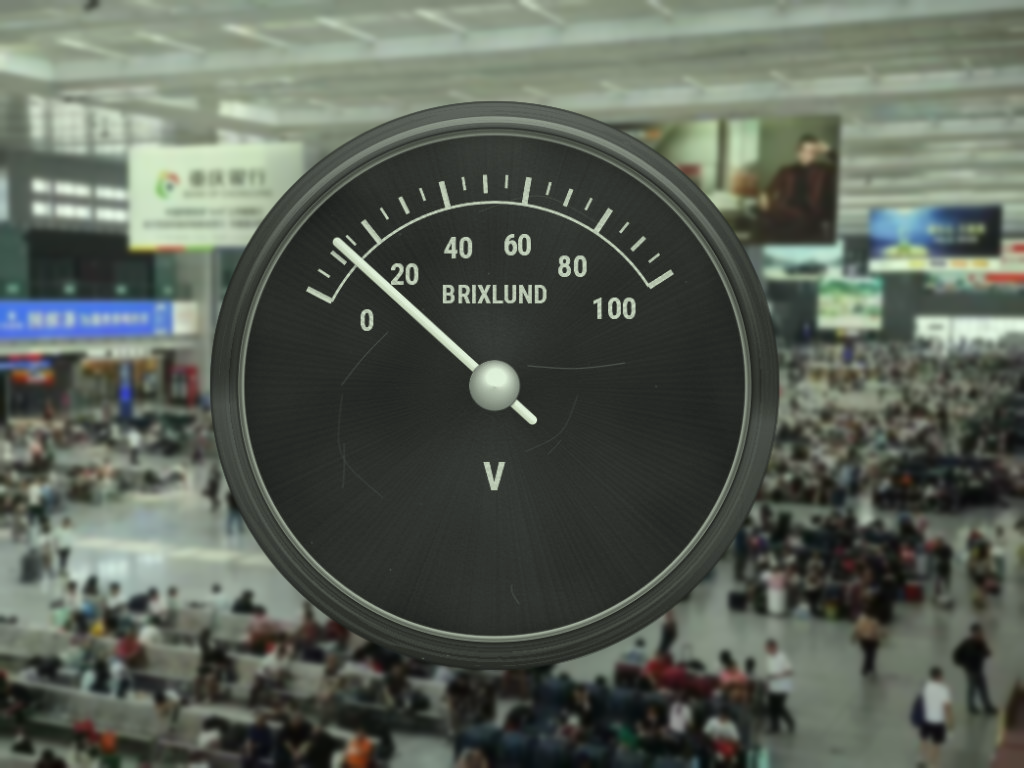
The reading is 12.5
